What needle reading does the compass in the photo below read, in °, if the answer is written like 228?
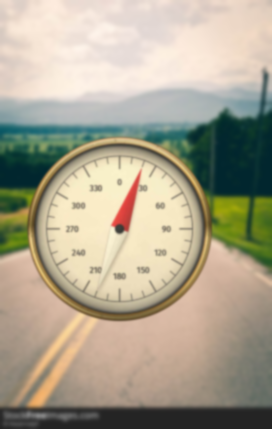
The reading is 20
